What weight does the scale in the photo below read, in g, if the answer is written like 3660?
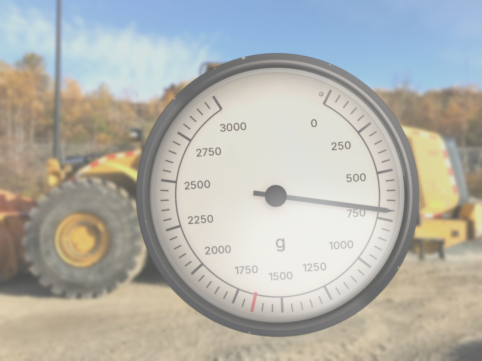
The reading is 700
